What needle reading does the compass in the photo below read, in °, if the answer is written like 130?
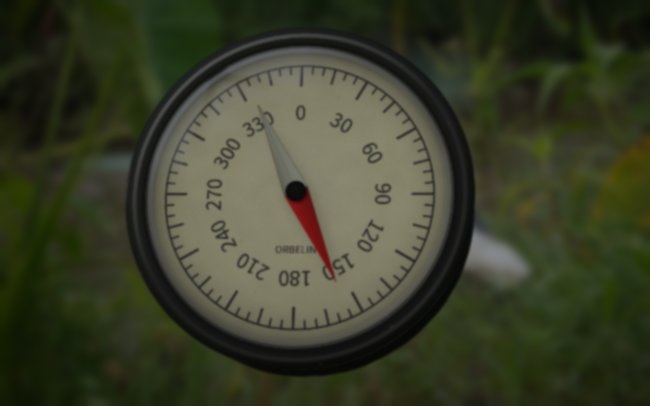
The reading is 155
